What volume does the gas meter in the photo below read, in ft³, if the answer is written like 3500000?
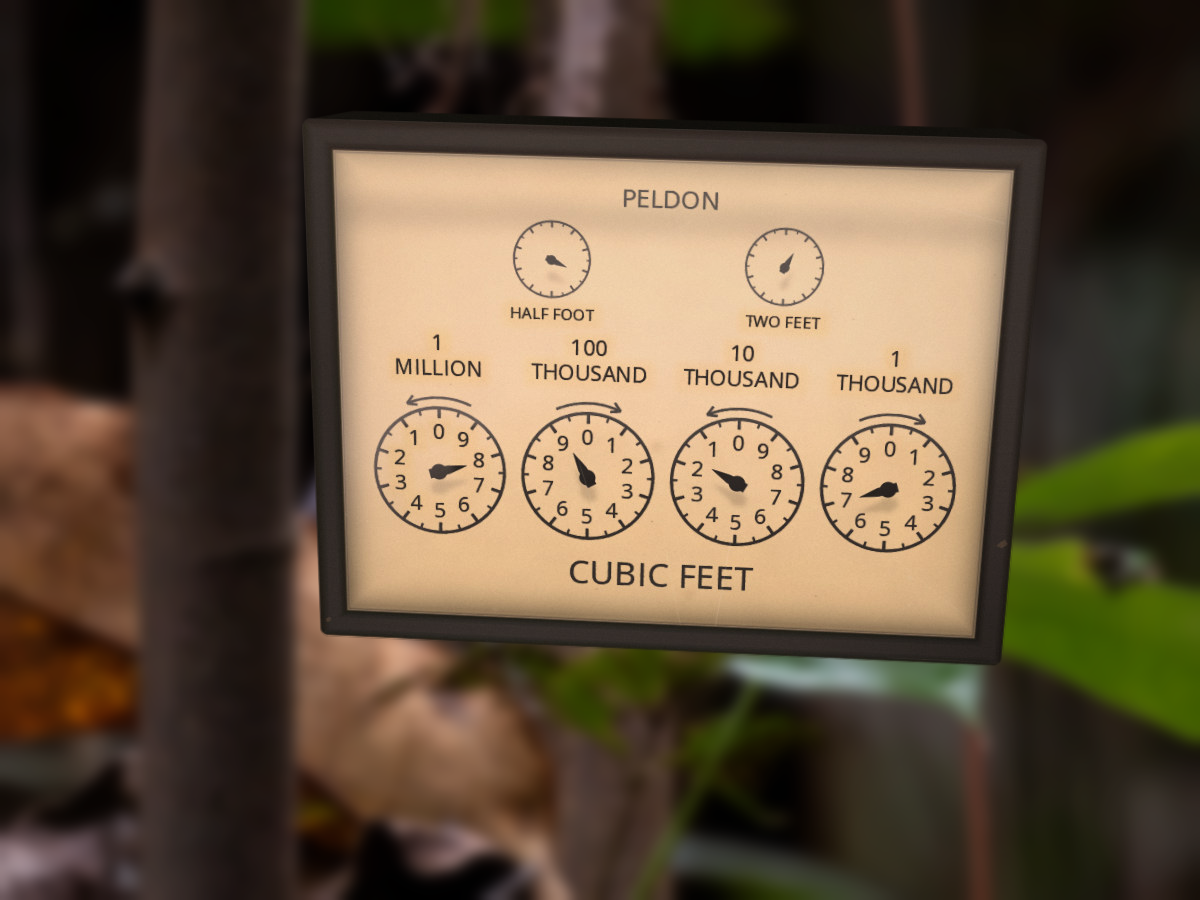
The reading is 791700
